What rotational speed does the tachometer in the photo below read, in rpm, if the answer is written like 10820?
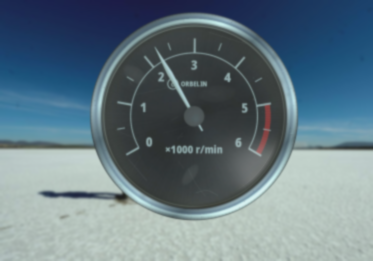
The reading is 2250
